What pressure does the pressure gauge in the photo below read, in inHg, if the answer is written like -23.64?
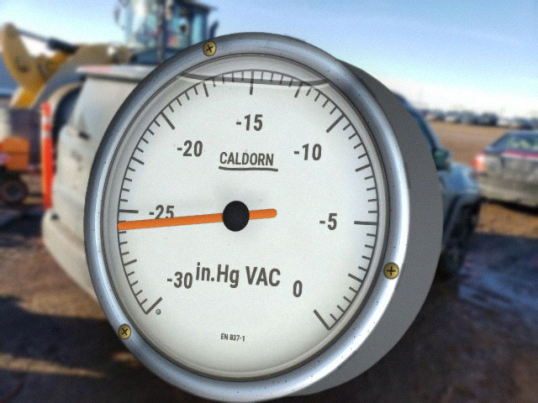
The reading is -25.75
